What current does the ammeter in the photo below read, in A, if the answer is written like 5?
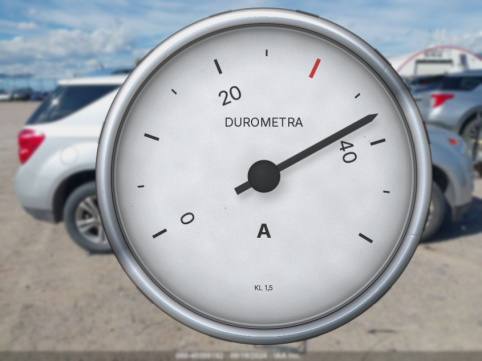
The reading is 37.5
